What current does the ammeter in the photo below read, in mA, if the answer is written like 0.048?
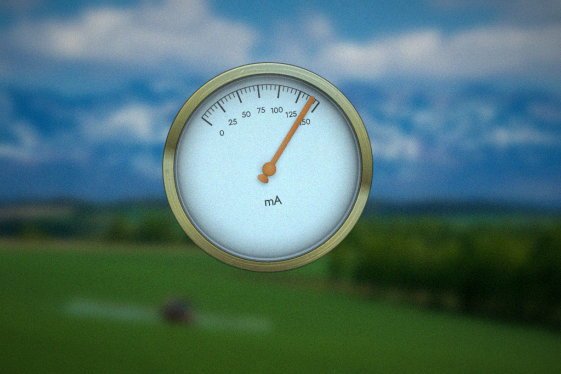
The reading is 140
